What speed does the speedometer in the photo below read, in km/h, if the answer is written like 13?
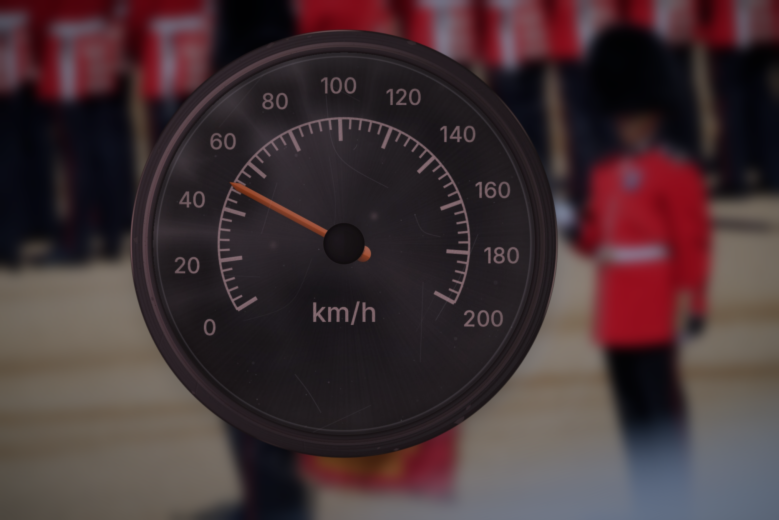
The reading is 50
